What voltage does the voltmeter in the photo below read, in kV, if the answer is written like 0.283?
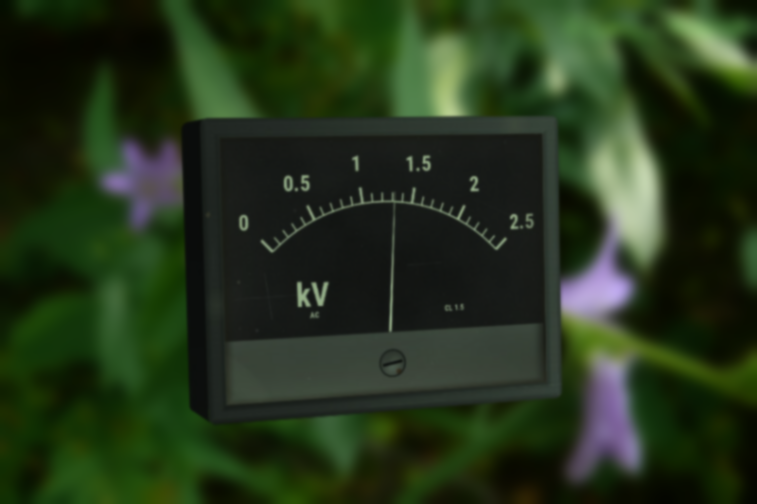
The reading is 1.3
